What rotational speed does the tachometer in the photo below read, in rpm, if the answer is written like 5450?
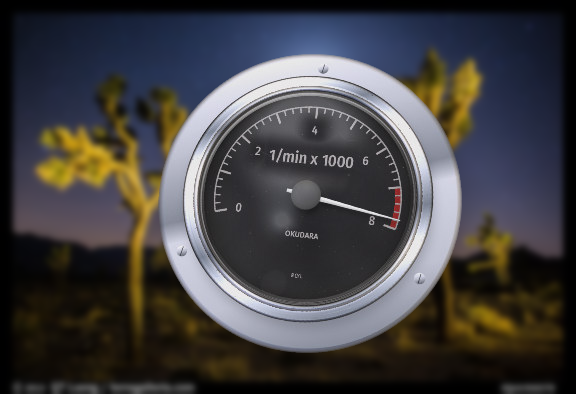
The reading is 7800
